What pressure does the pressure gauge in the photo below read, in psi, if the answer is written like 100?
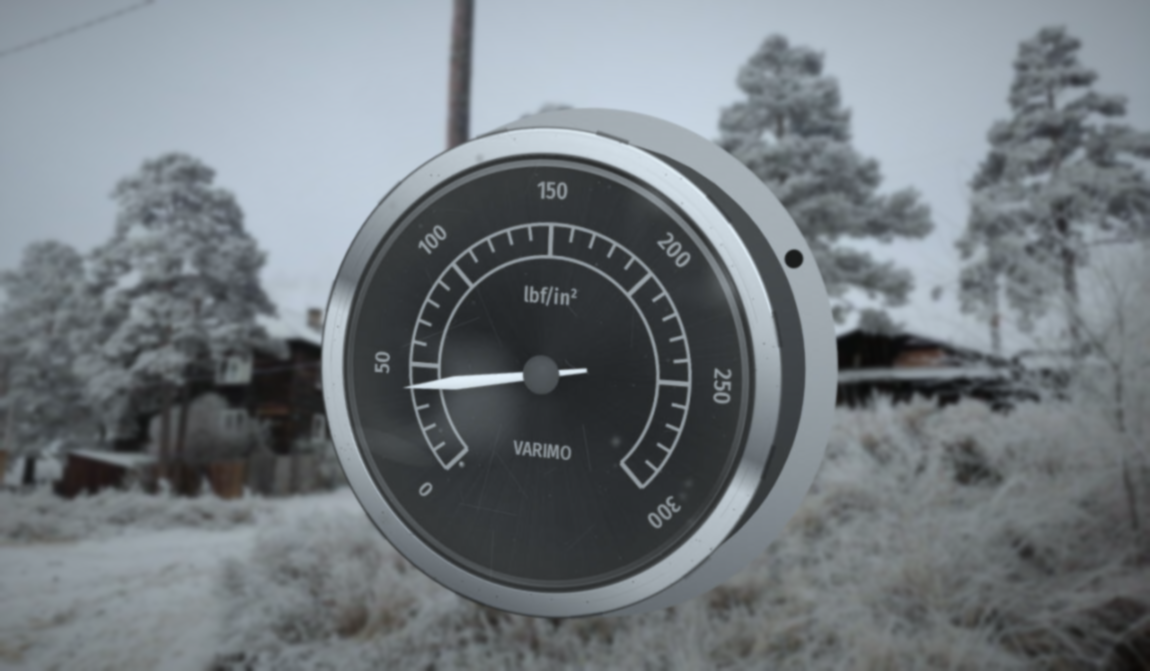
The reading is 40
